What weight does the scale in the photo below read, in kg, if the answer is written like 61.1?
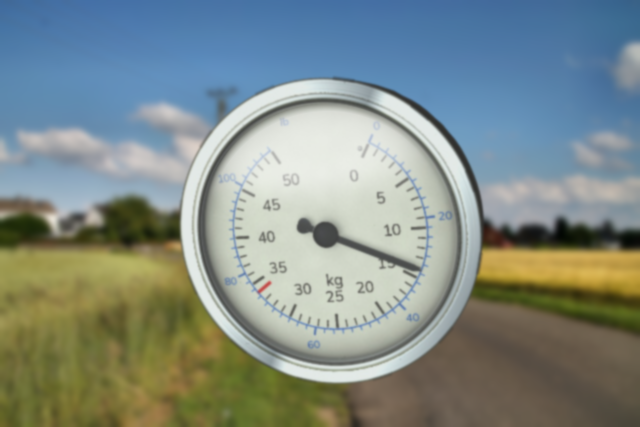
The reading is 14
